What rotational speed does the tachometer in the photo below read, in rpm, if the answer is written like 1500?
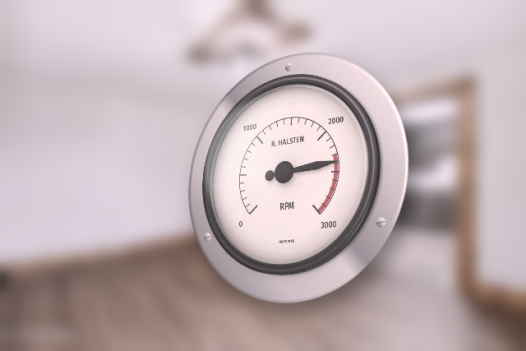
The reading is 2400
